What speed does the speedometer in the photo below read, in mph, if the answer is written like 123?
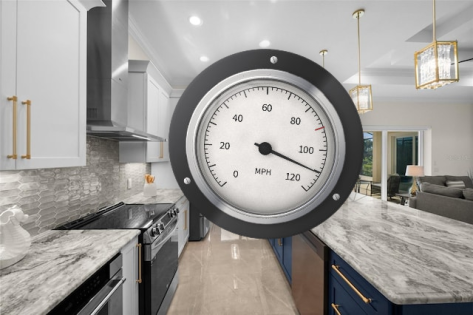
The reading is 110
